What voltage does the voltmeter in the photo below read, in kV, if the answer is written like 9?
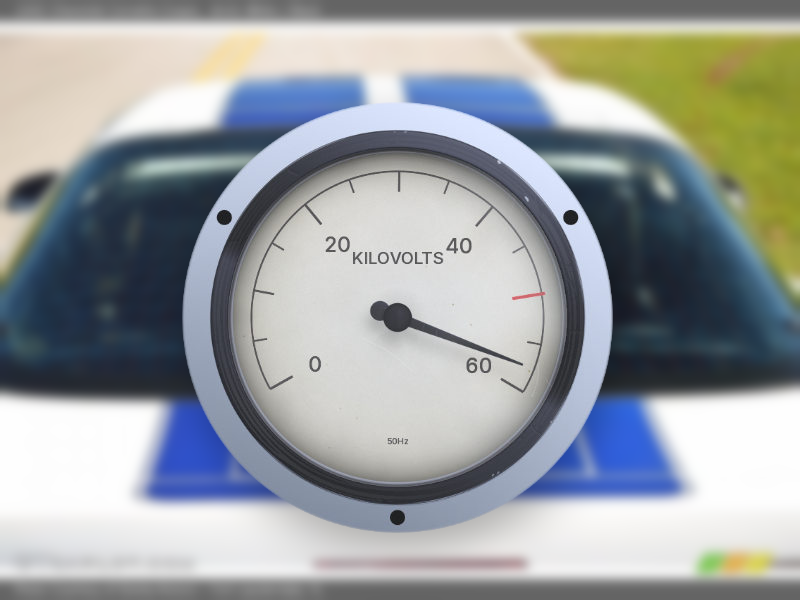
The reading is 57.5
